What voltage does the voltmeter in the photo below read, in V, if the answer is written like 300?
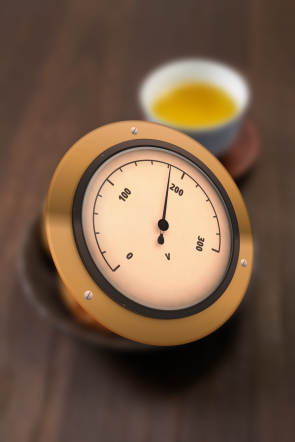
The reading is 180
